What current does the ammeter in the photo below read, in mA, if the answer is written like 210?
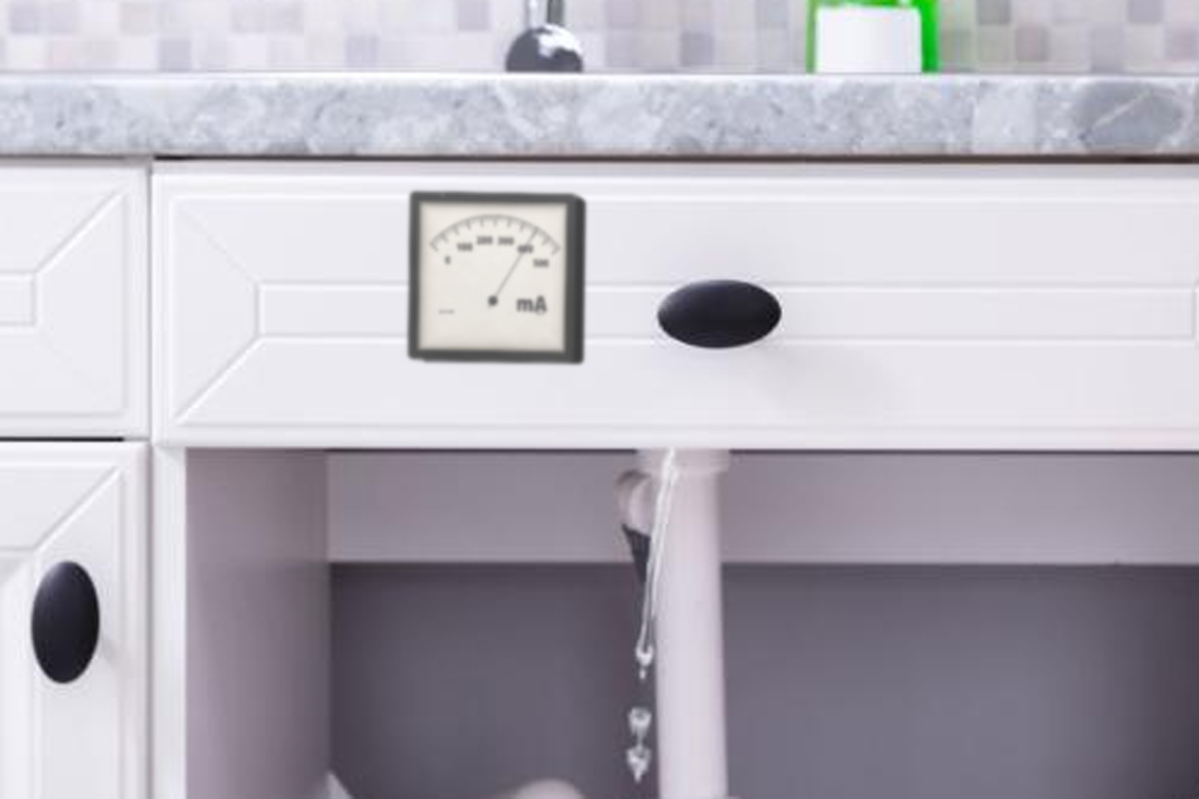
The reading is 400
